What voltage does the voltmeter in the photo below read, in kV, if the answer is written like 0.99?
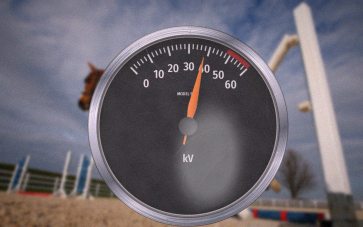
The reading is 38
